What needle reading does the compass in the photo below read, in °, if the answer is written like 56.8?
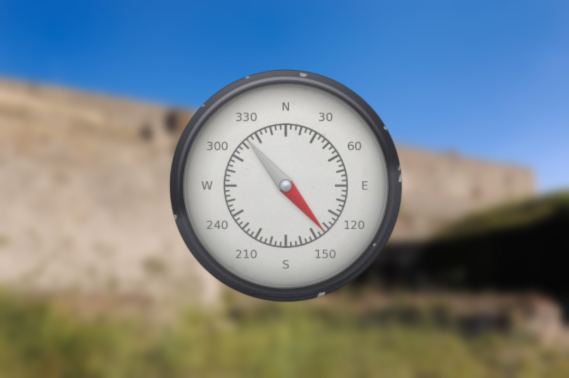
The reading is 140
